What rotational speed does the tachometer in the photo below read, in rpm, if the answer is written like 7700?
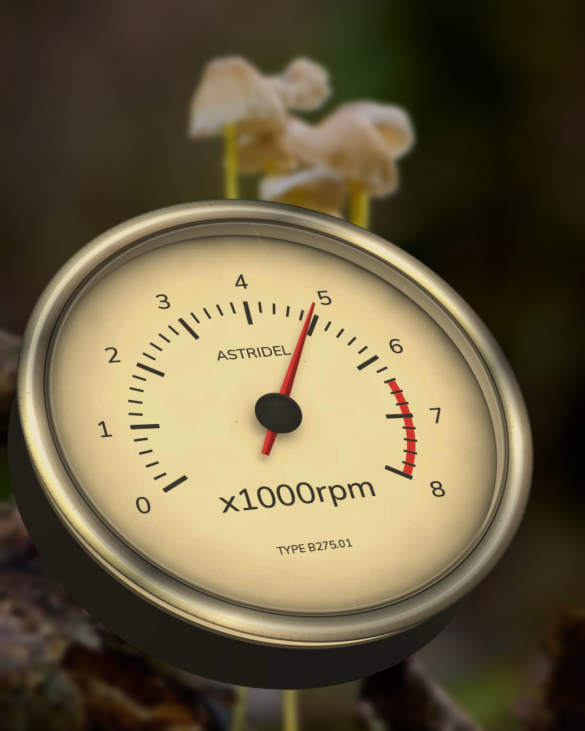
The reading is 4900
